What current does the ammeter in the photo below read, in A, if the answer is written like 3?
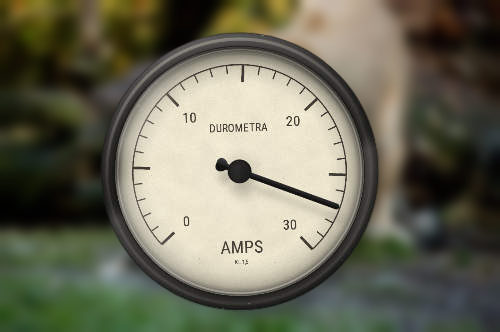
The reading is 27
